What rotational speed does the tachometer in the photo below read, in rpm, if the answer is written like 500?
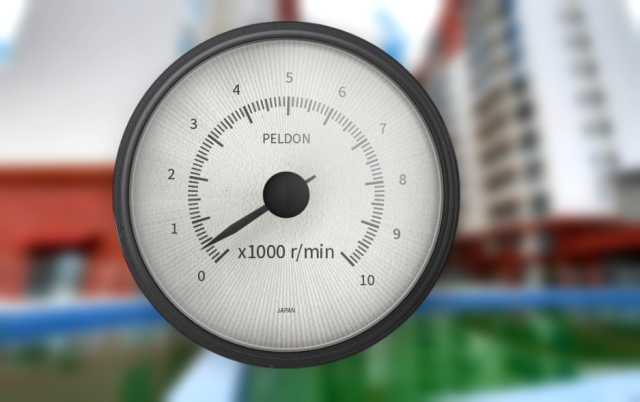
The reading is 400
